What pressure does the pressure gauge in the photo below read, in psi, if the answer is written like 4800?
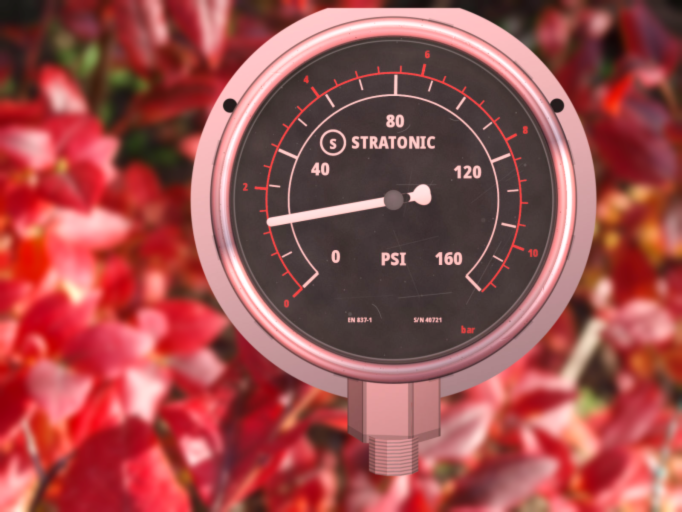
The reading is 20
